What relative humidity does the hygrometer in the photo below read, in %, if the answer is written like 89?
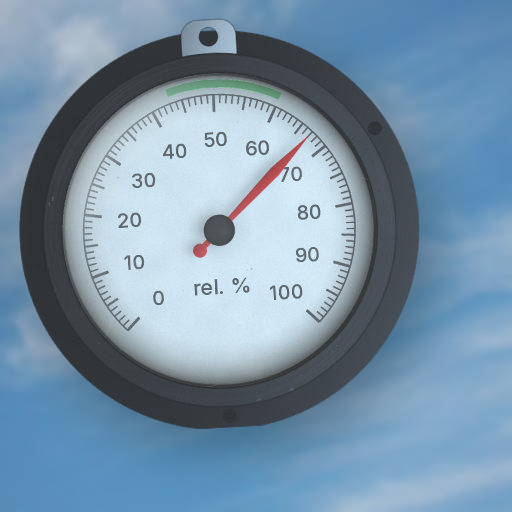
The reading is 67
